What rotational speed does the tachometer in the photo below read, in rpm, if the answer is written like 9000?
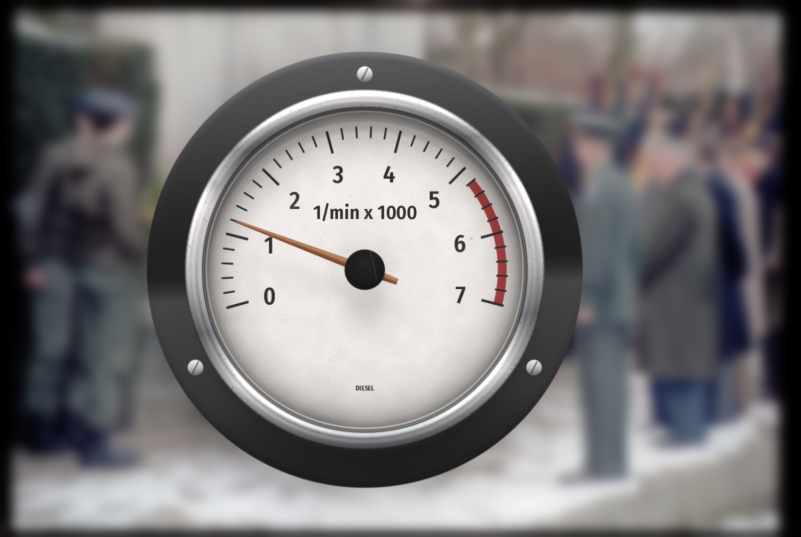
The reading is 1200
